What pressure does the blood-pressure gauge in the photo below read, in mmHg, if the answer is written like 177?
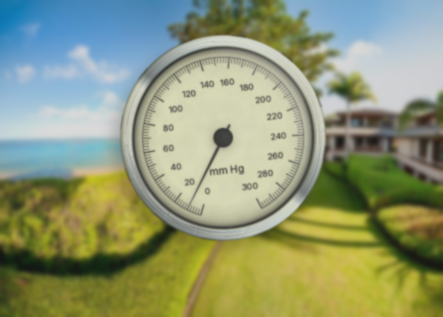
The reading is 10
